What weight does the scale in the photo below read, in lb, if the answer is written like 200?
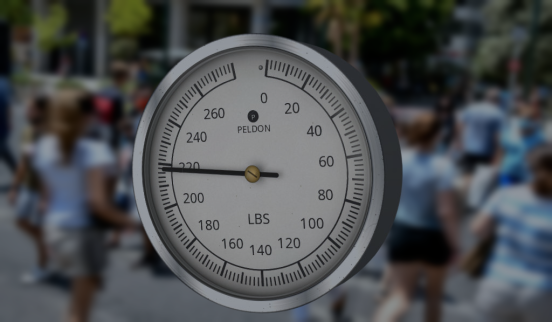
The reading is 218
